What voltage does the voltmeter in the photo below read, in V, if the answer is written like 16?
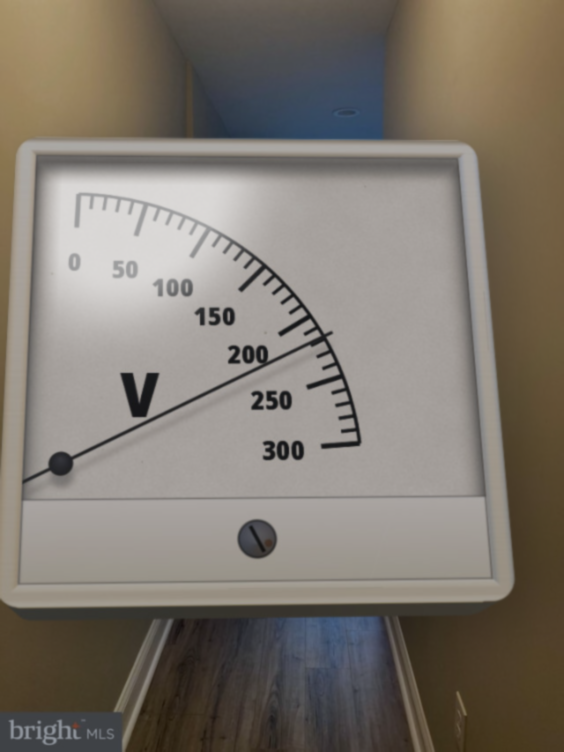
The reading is 220
